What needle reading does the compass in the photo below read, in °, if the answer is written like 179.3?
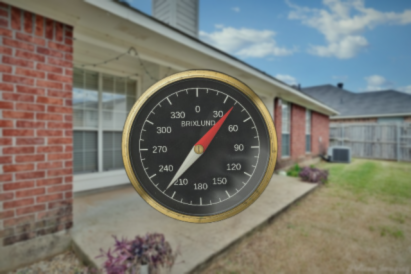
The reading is 40
